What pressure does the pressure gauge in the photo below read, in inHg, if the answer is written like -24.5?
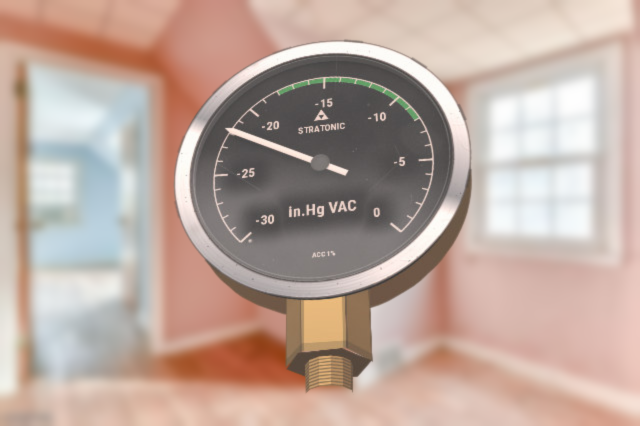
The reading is -22
